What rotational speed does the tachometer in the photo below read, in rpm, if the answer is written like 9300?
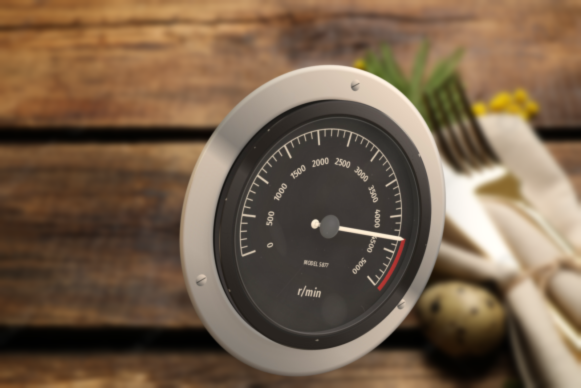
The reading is 4300
